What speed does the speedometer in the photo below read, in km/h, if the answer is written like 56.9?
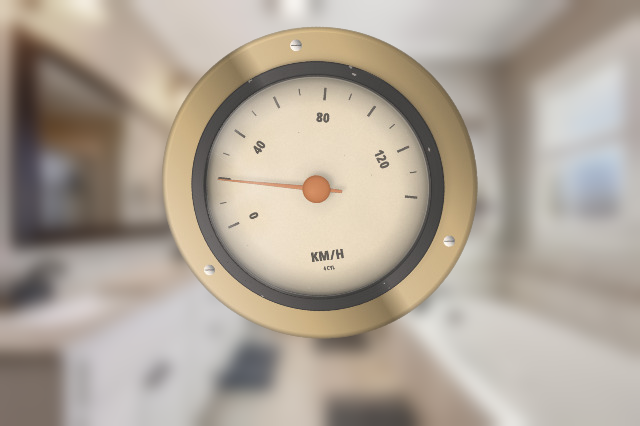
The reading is 20
